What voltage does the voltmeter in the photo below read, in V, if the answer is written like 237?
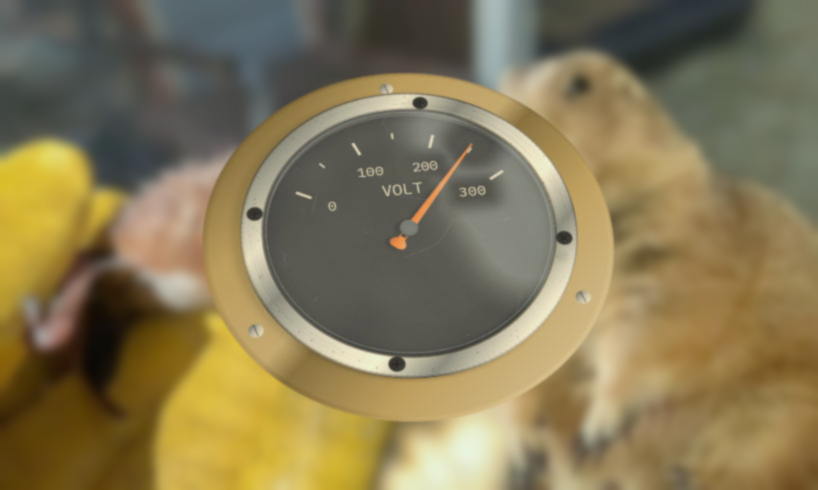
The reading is 250
